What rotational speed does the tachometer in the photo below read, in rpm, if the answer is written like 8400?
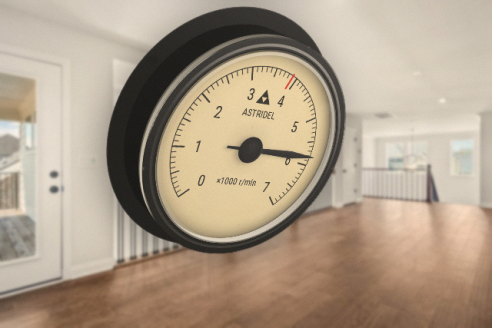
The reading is 5800
